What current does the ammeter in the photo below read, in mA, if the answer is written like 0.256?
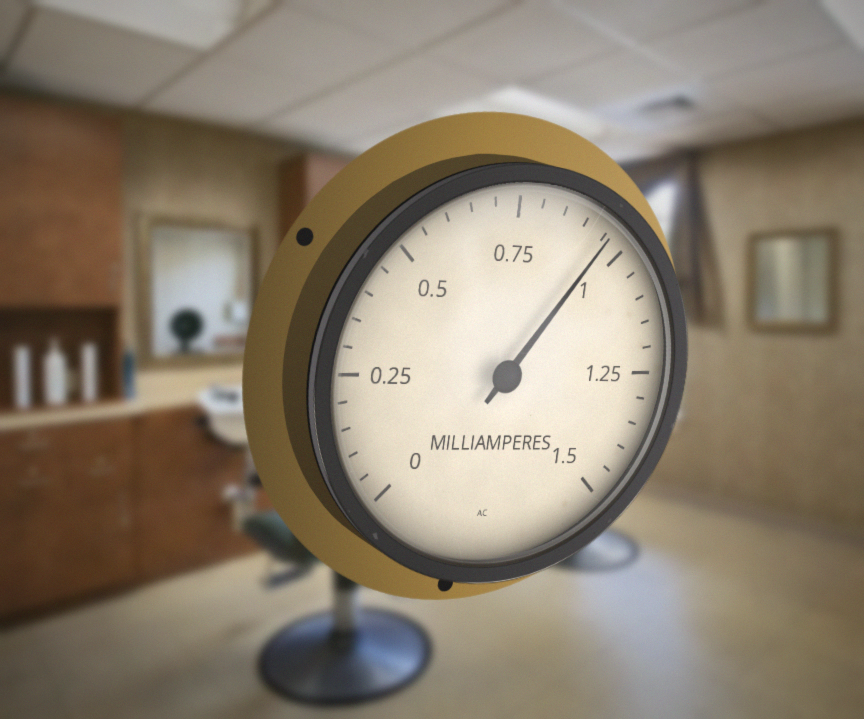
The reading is 0.95
